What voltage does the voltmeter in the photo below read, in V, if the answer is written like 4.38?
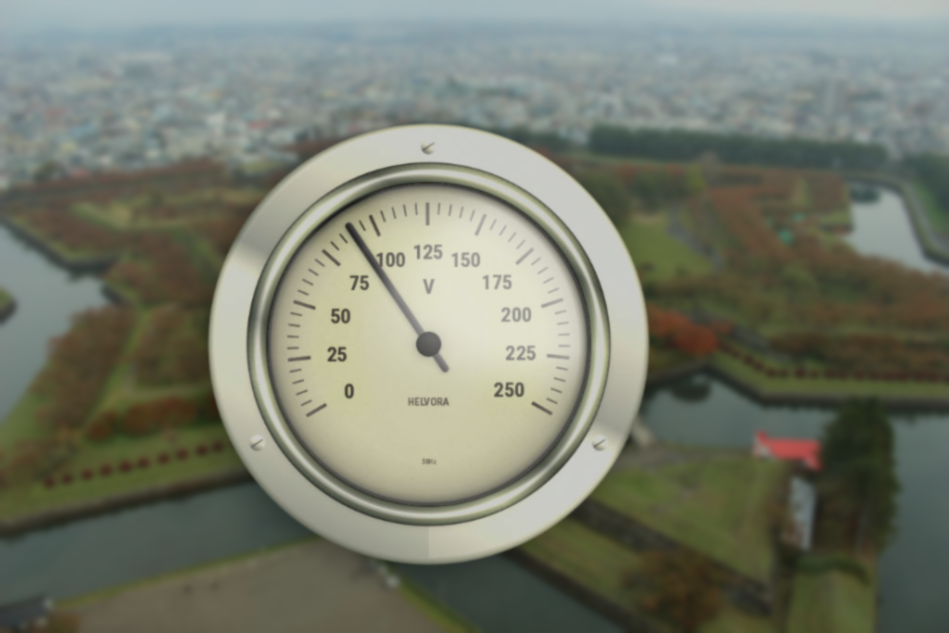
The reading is 90
